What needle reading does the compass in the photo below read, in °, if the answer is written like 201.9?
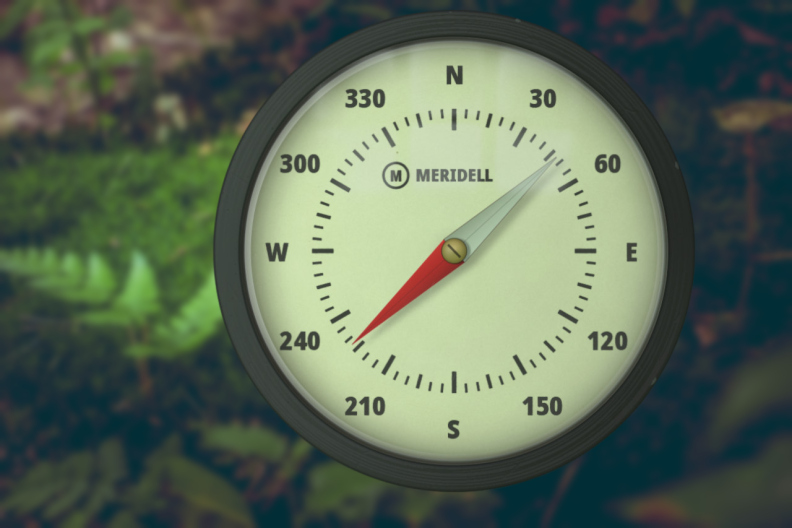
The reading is 227.5
